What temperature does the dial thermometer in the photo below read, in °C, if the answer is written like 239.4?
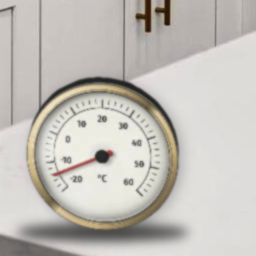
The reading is -14
